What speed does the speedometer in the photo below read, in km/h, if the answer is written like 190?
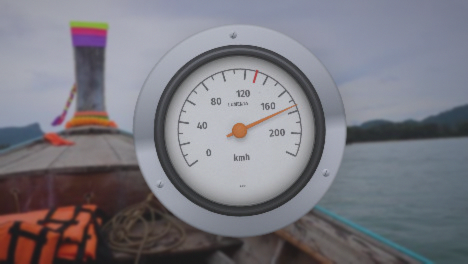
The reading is 175
